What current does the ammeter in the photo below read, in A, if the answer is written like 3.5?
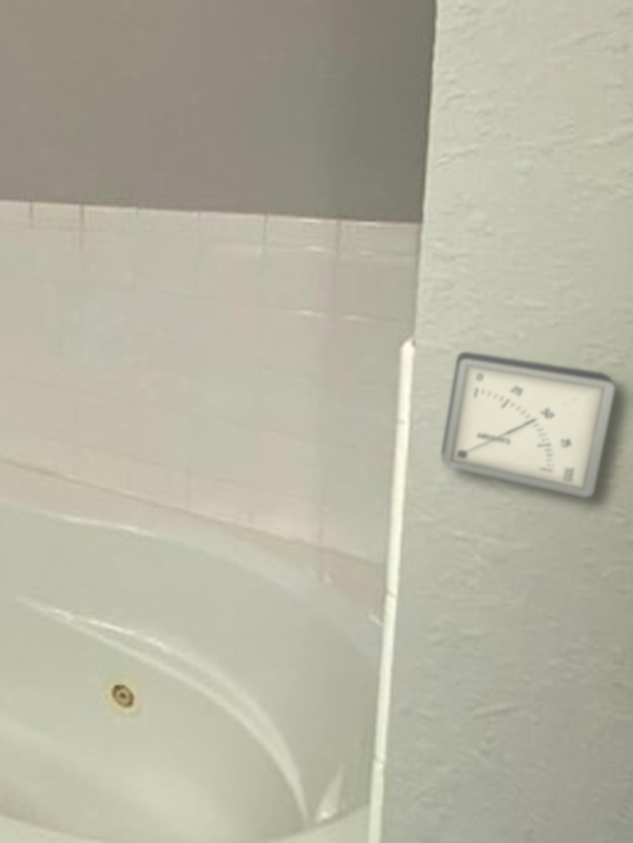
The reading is 50
